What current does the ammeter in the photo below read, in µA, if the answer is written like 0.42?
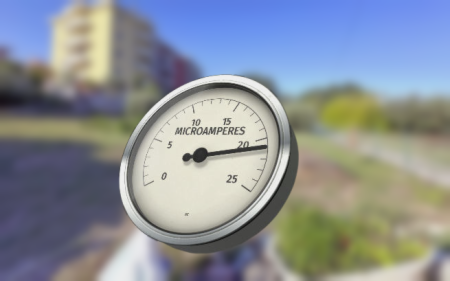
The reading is 21
